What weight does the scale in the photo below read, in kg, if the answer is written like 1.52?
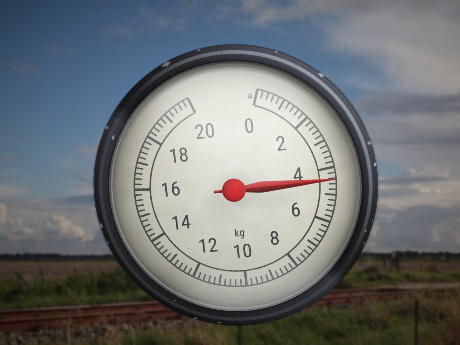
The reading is 4.4
